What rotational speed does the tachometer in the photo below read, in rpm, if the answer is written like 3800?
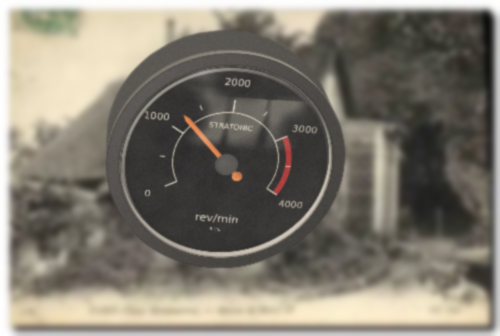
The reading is 1250
